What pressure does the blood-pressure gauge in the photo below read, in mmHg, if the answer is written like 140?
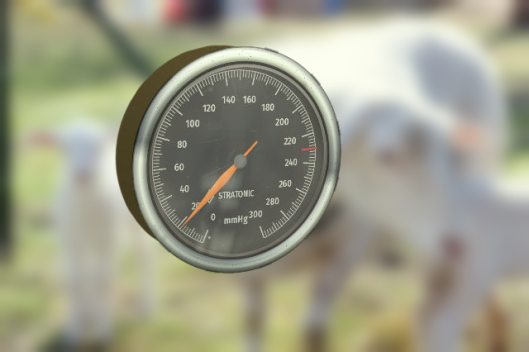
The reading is 20
